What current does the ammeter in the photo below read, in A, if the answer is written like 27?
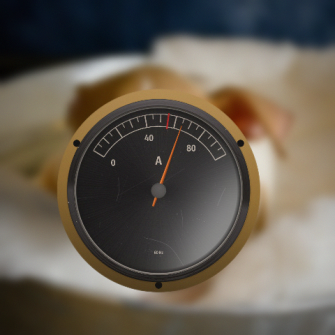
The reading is 65
